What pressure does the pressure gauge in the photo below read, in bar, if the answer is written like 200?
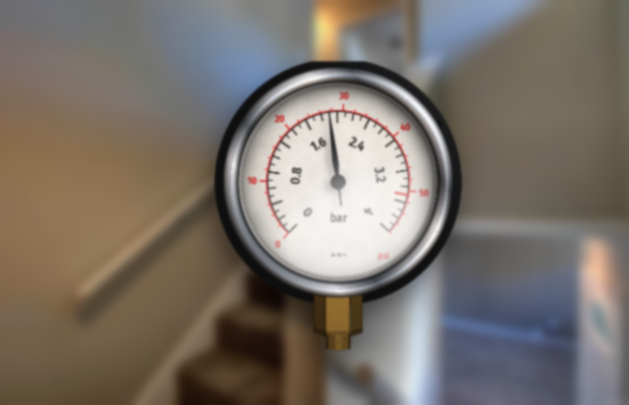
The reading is 1.9
